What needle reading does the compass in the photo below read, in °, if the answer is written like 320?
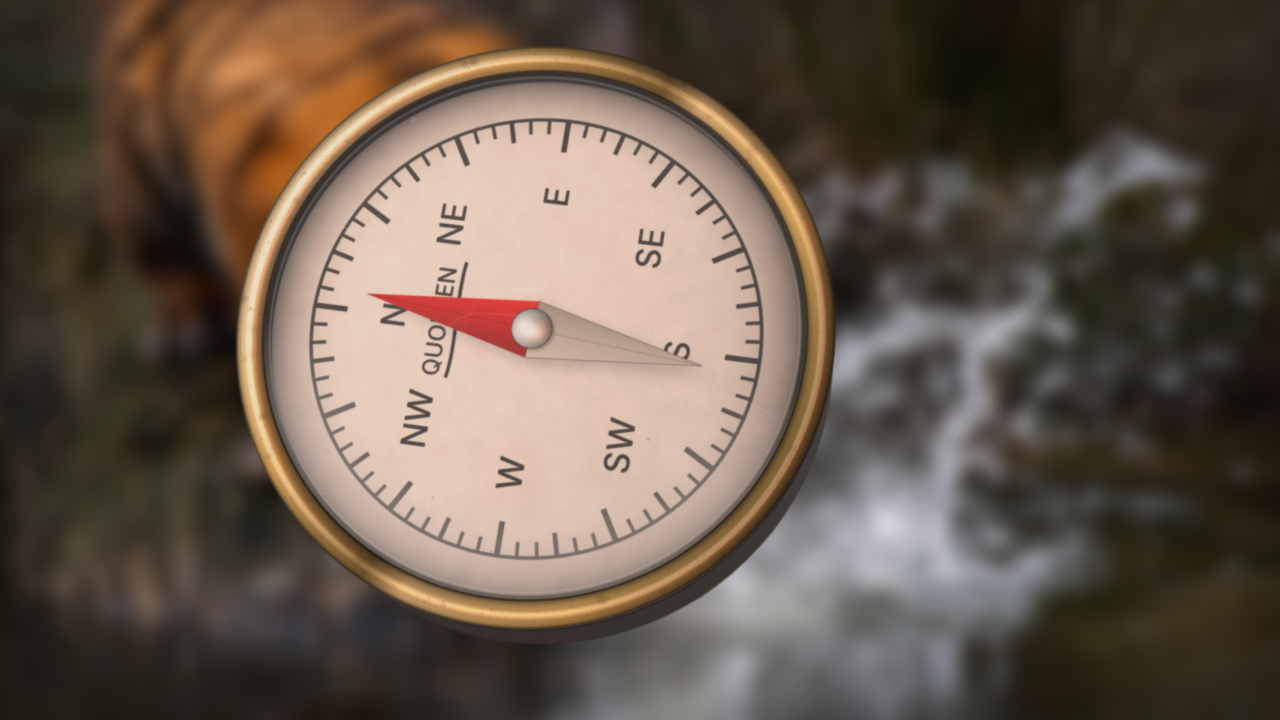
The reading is 5
